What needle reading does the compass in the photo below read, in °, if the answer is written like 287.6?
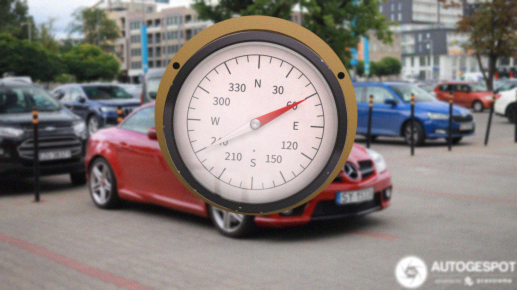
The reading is 60
